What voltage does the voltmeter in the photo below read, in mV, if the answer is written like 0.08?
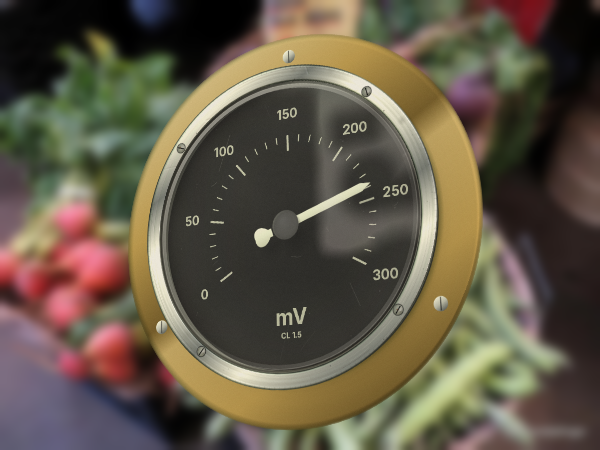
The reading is 240
